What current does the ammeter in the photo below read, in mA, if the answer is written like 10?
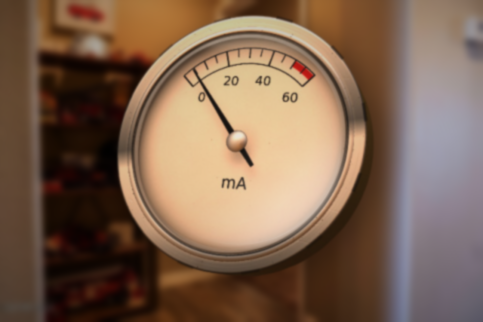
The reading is 5
